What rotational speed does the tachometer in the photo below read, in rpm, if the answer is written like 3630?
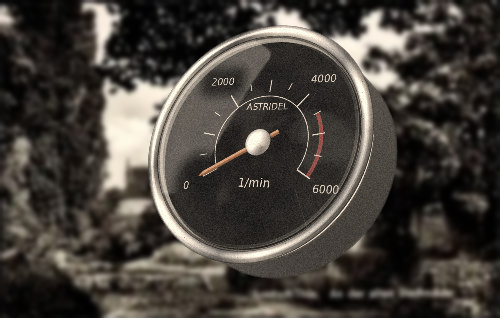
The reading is 0
